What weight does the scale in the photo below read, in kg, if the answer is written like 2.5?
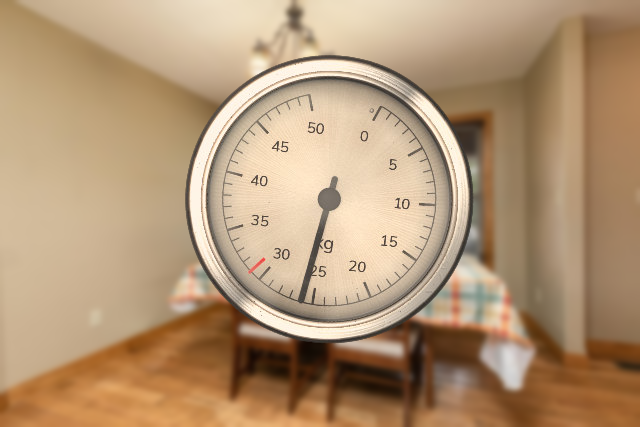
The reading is 26
